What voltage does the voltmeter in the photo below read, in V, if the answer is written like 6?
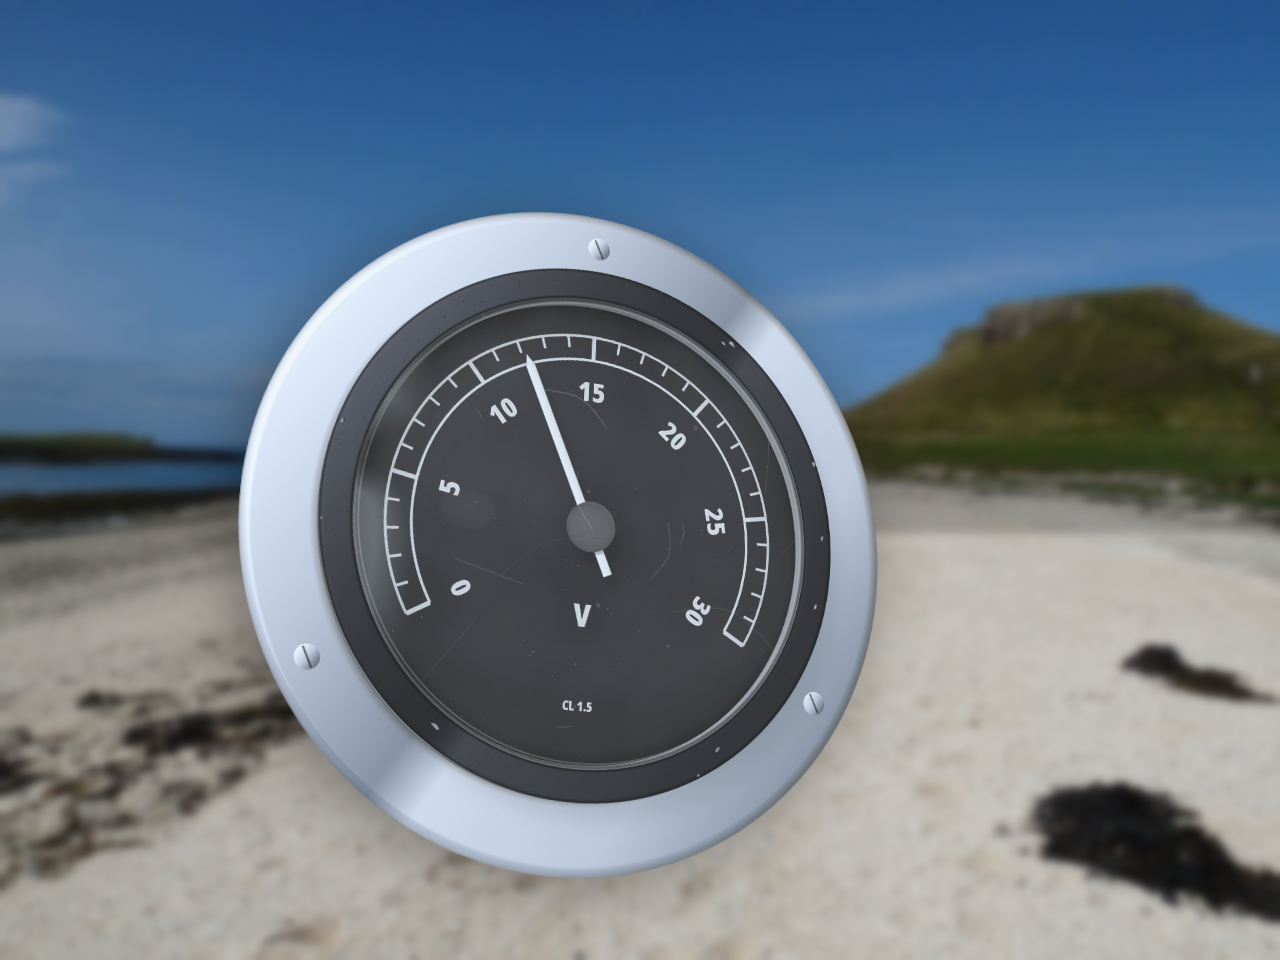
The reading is 12
